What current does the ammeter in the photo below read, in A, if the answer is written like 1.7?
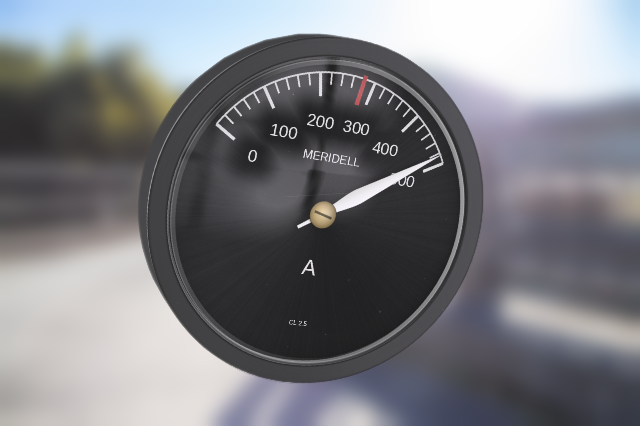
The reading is 480
